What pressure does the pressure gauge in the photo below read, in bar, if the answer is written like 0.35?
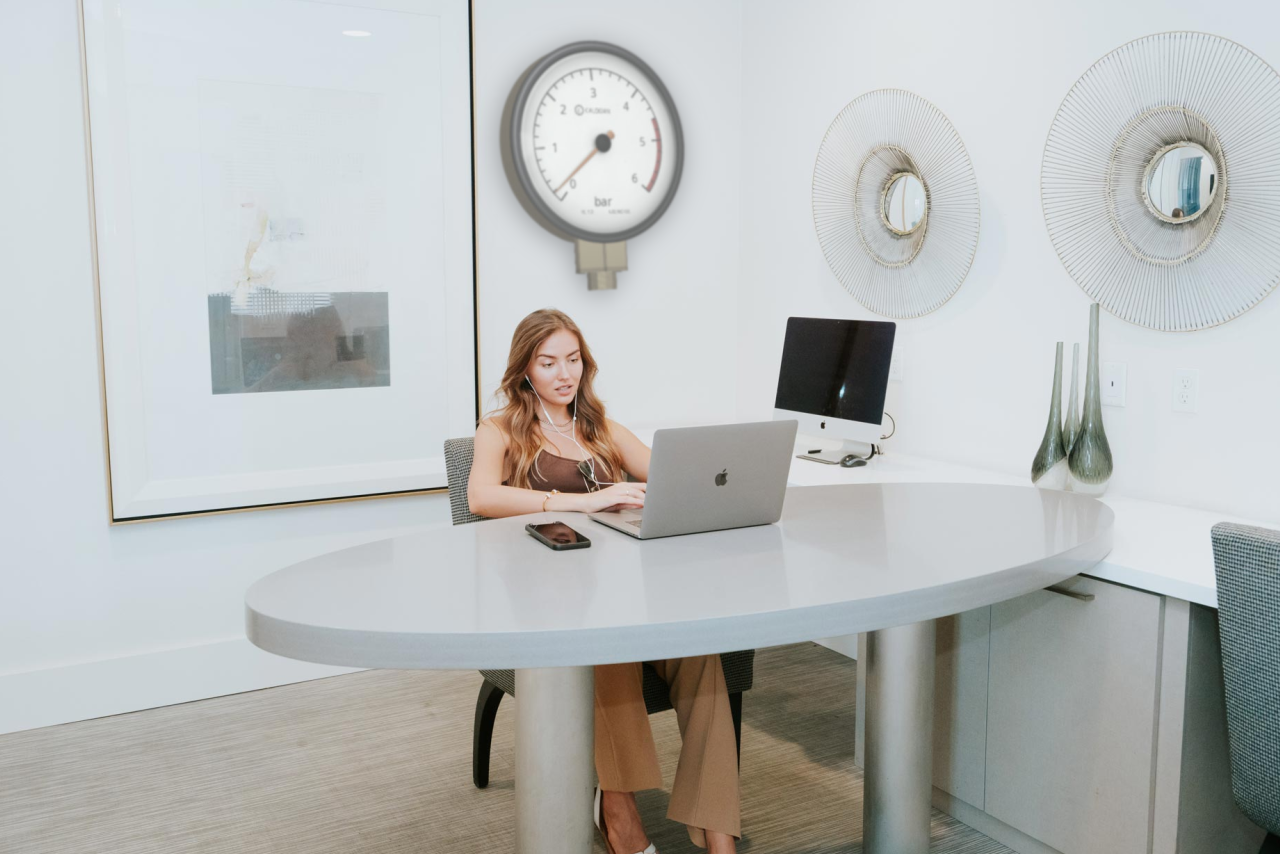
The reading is 0.2
